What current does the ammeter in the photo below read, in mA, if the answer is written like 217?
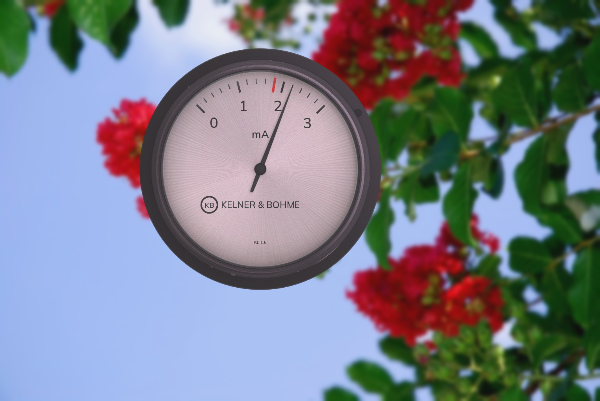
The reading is 2.2
